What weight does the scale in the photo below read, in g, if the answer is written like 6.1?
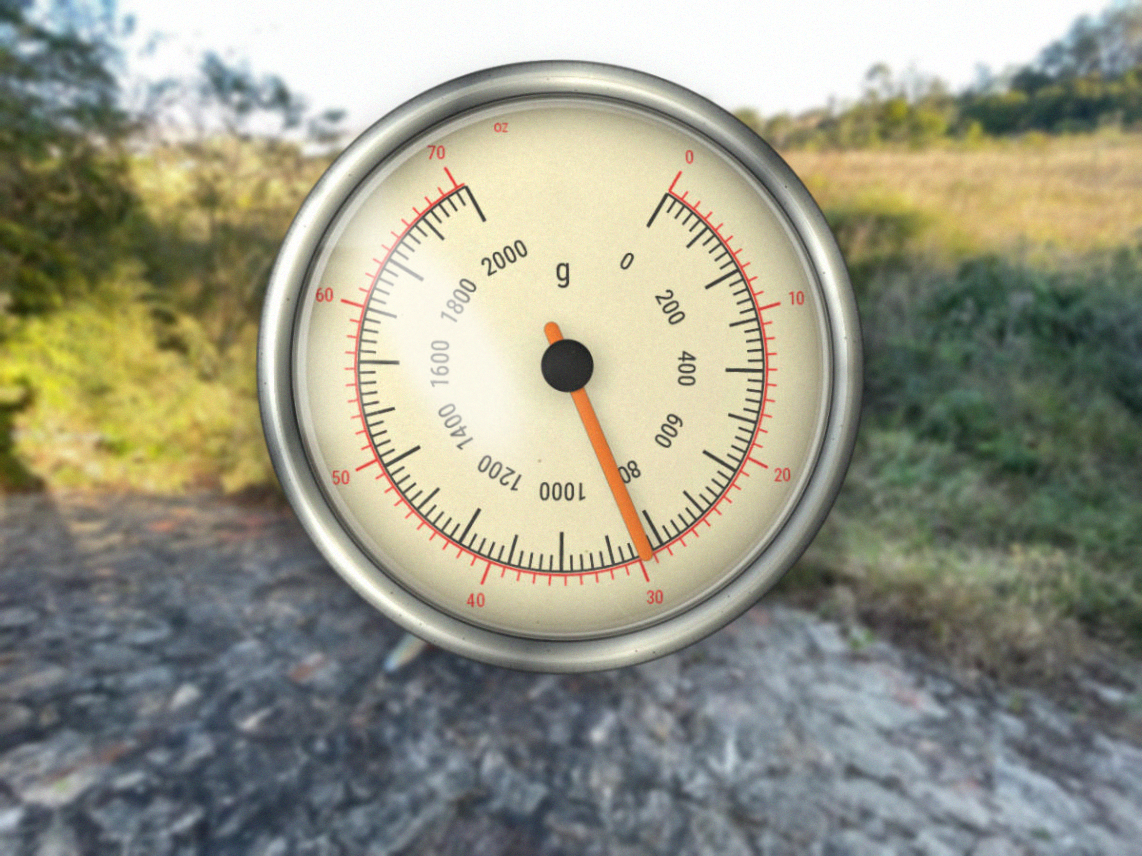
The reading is 840
